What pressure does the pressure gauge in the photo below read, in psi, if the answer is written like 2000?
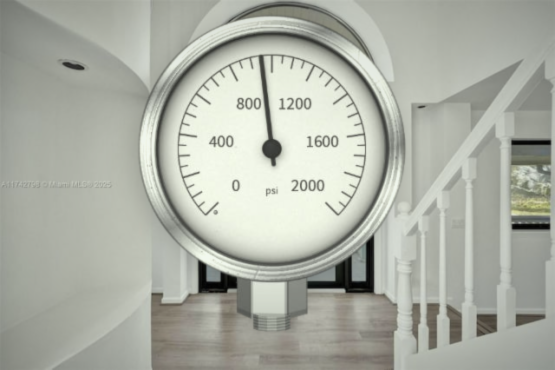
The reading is 950
